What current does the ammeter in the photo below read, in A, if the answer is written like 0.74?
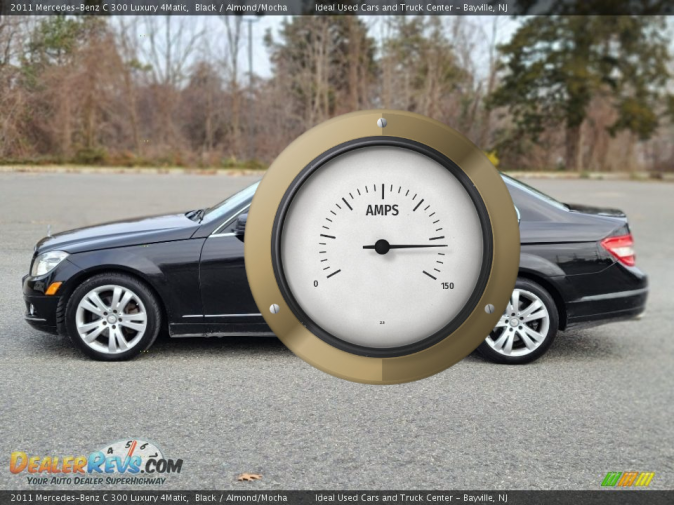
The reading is 130
